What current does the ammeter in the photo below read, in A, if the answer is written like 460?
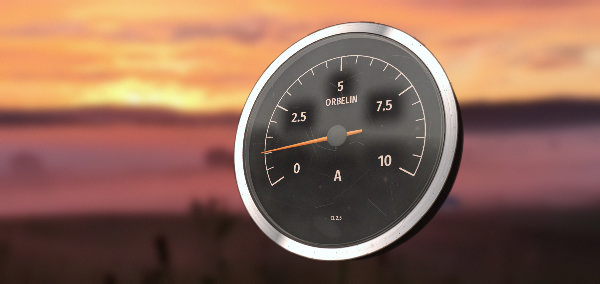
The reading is 1
